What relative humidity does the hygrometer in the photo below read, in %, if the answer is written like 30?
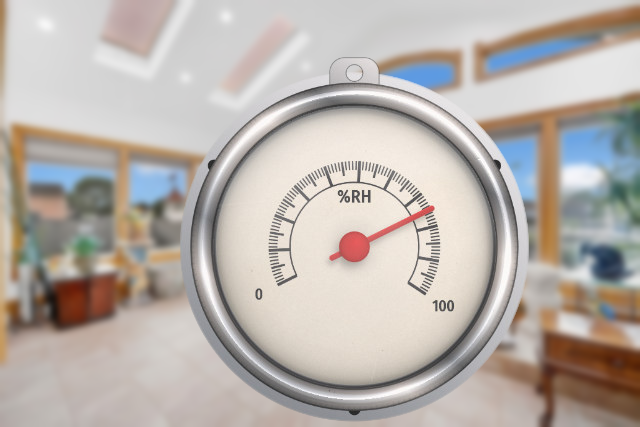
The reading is 75
